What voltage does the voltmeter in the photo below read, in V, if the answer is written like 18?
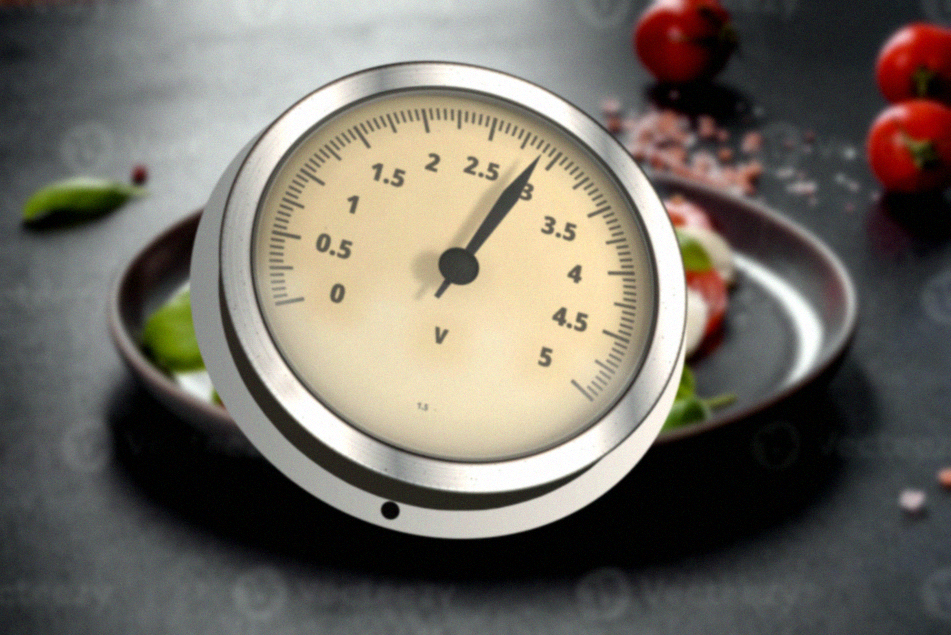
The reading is 2.9
